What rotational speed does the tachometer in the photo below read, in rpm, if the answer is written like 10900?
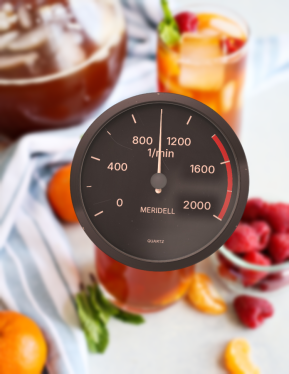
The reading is 1000
